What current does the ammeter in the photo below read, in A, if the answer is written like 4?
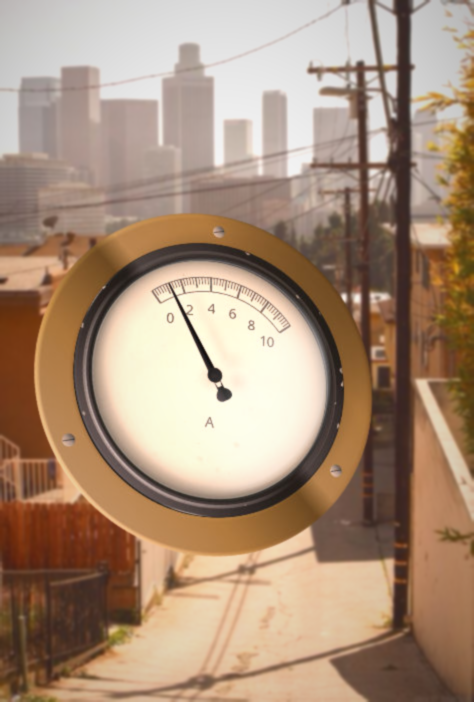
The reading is 1
